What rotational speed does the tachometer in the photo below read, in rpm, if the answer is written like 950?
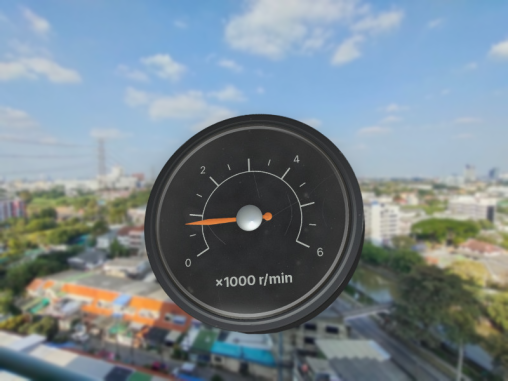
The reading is 750
